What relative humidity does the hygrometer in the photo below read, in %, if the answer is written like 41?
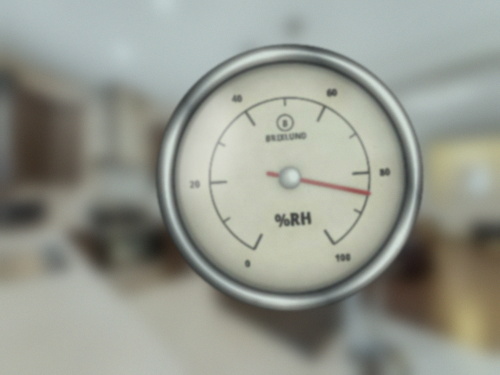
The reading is 85
